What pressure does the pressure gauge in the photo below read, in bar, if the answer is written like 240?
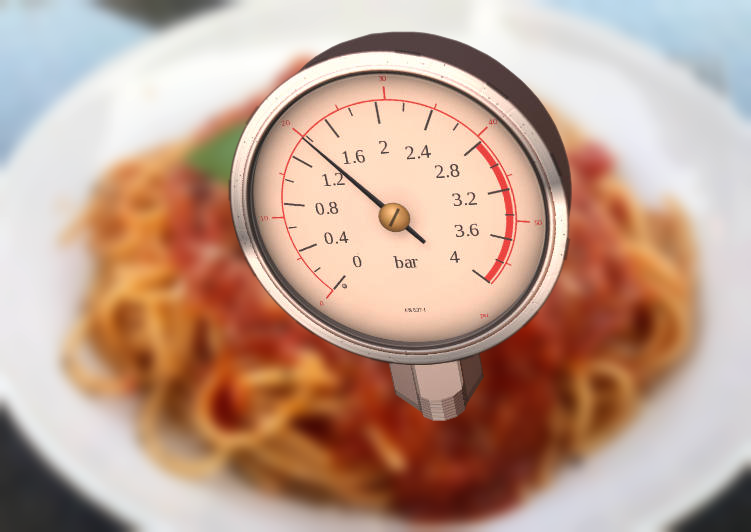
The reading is 1.4
